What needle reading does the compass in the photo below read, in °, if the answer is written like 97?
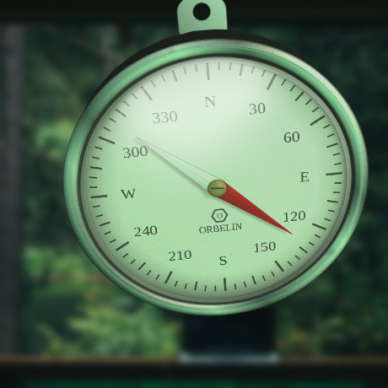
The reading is 130
